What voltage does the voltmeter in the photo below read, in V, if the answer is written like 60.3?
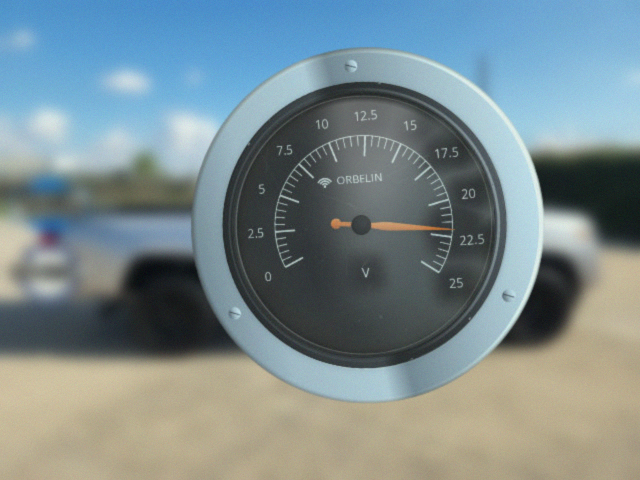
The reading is 22
